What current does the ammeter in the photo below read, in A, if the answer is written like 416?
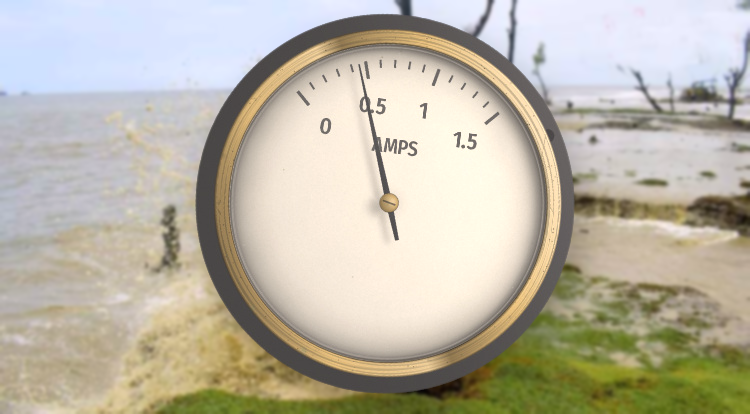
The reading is 0.45
